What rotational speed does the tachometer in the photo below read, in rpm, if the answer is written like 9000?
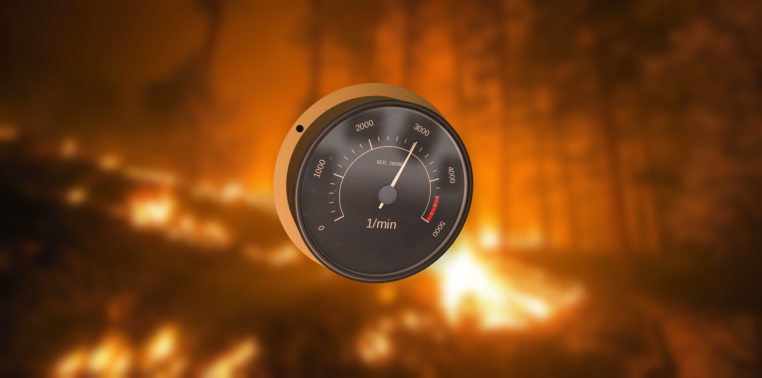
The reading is 3000
